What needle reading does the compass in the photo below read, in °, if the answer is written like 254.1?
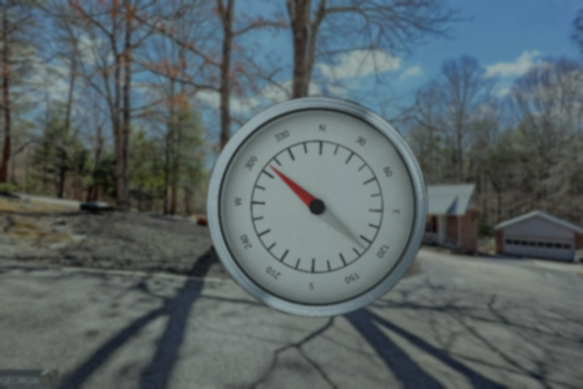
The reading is 307.5
